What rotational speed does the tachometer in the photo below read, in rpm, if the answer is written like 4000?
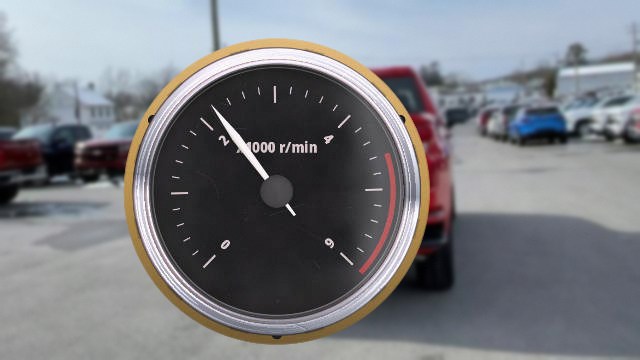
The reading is 2200
